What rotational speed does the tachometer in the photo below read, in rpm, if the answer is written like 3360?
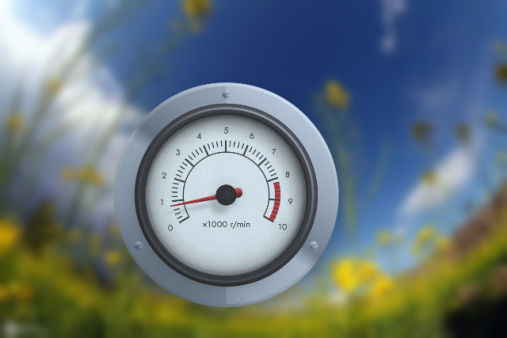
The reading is 800
